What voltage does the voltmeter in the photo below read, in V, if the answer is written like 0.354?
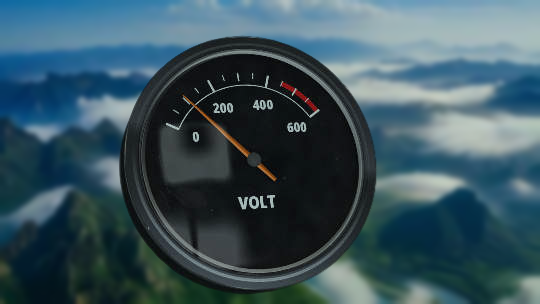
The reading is 100
